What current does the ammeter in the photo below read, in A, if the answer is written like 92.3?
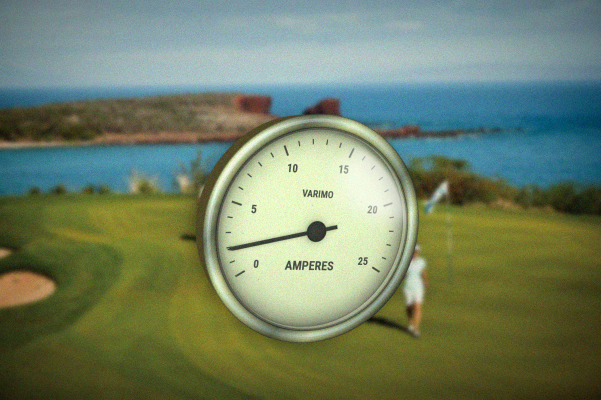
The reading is 2
